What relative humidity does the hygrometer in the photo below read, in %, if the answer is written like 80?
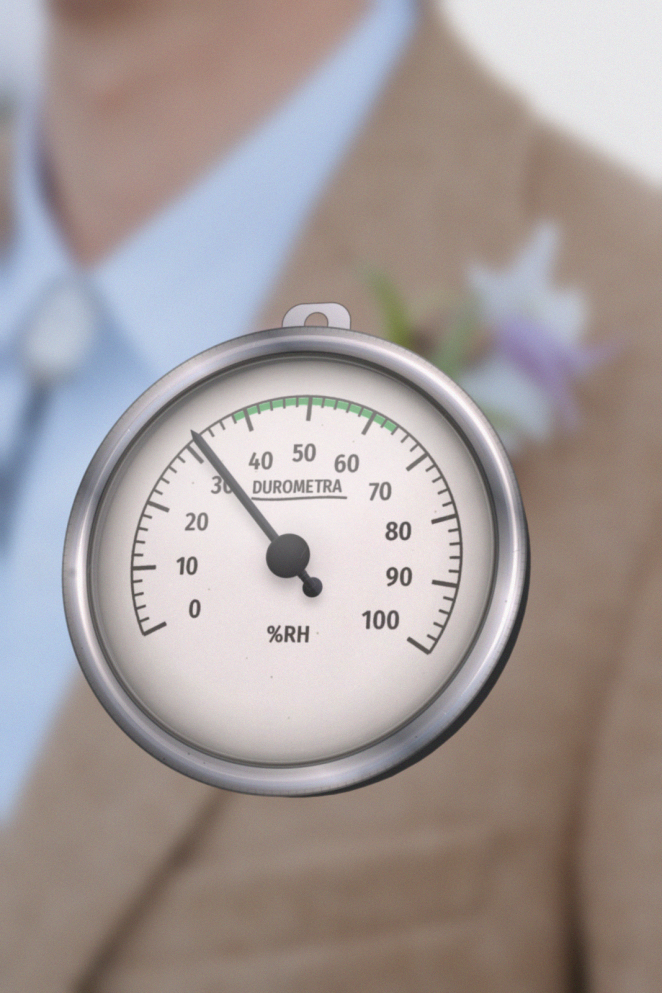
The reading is 32
